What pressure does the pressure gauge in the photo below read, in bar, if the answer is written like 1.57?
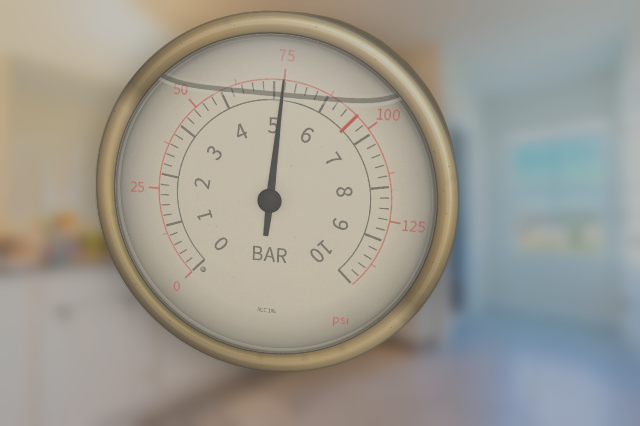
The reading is 5.2
